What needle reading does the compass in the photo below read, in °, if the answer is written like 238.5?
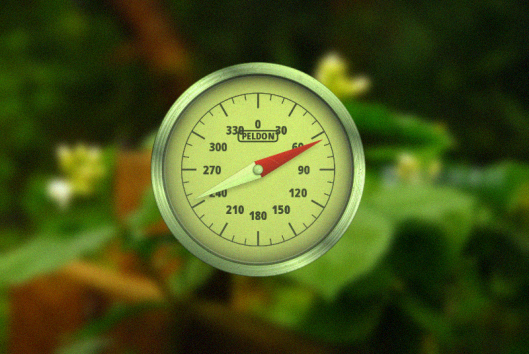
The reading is 65
